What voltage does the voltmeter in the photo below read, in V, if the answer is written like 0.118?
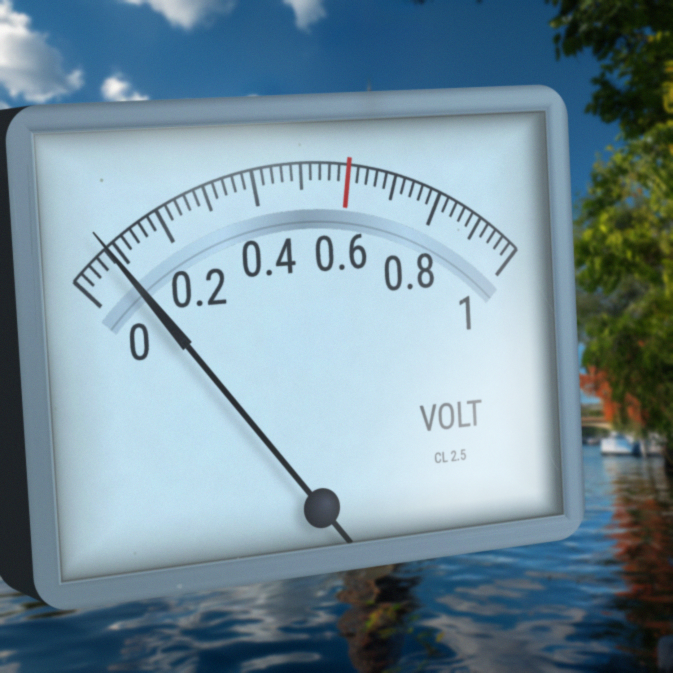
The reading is 0.08
